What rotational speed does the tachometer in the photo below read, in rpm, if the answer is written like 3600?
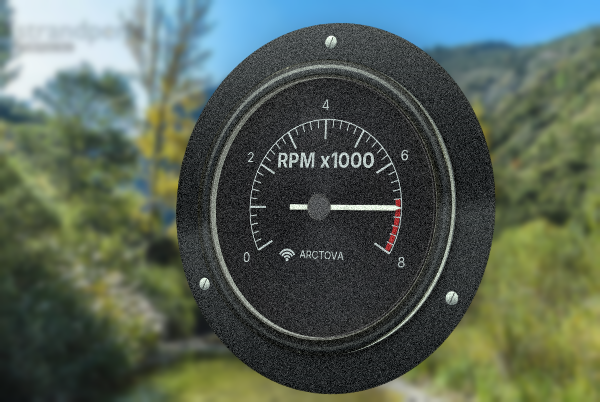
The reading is 7000
